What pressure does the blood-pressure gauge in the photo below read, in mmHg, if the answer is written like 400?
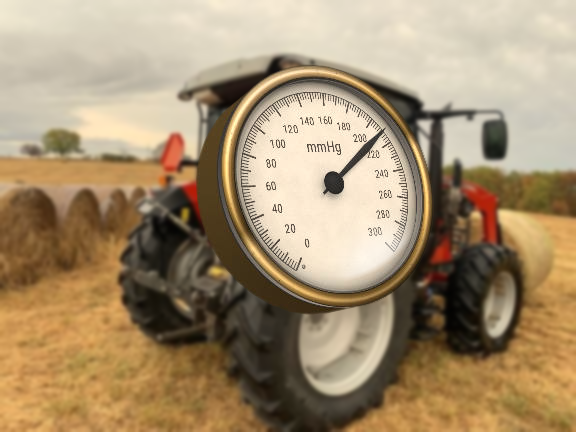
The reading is 210
